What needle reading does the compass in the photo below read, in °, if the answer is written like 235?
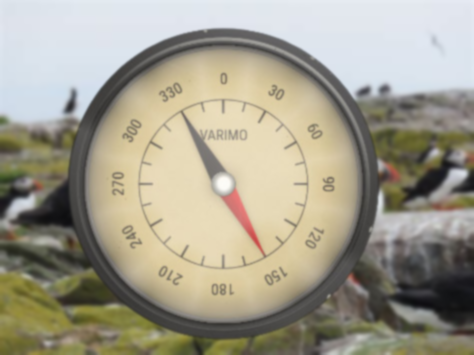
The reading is 150
